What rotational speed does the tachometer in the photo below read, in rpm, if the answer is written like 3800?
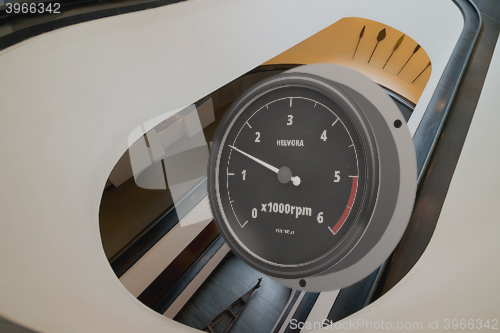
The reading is 1500
